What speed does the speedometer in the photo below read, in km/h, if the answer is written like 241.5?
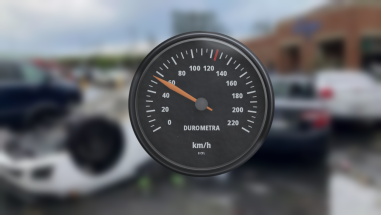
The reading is 55
